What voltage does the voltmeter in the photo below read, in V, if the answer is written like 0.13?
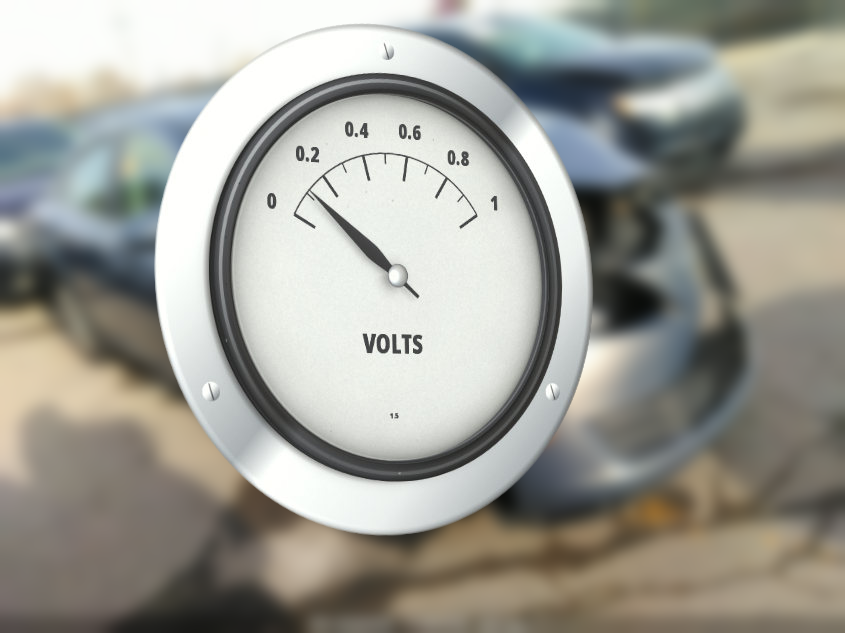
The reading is 0.1
